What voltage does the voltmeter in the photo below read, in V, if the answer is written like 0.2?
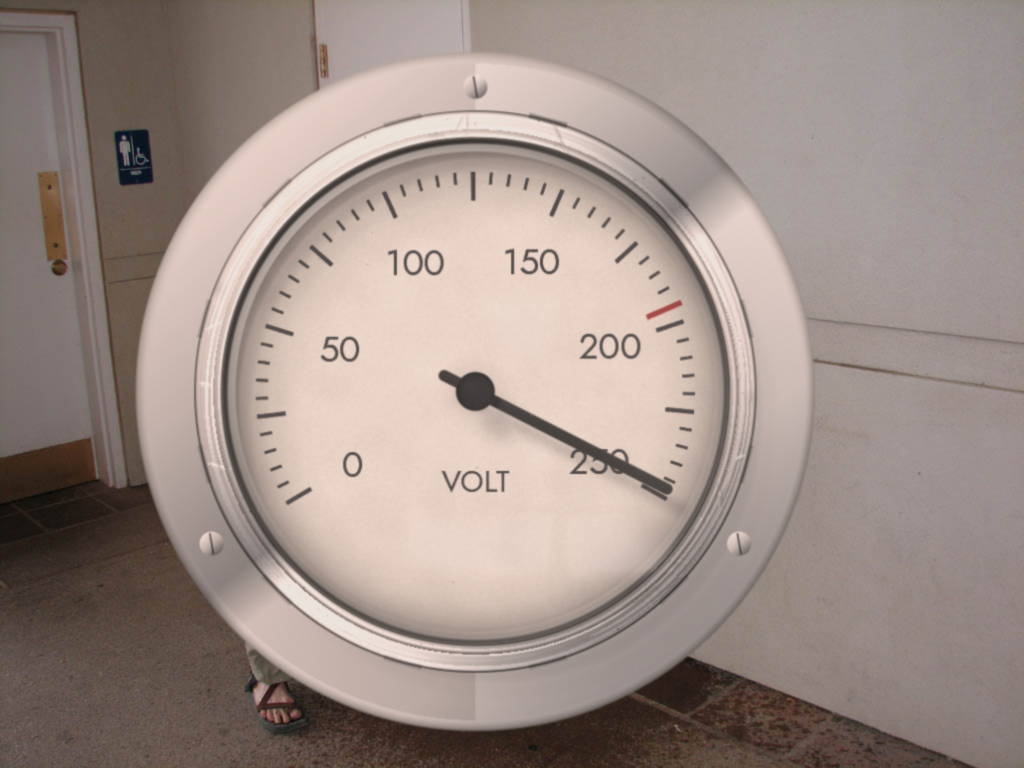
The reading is 247.5
